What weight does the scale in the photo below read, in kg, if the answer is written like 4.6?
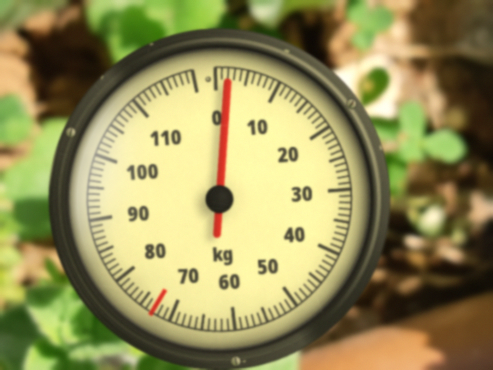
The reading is 2
